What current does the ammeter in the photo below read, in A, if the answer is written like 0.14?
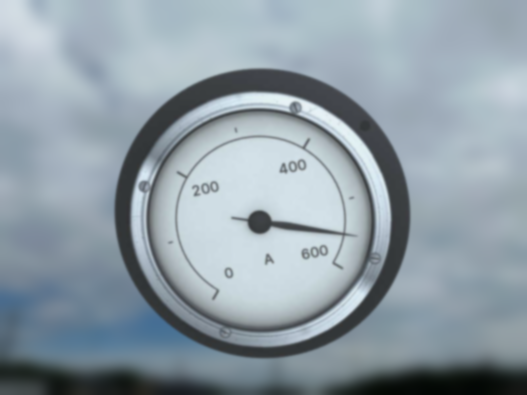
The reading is 550
